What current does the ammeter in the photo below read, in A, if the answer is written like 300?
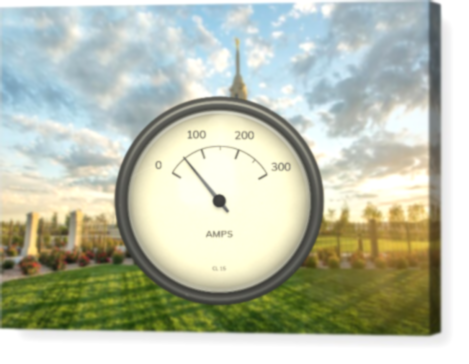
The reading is 50
